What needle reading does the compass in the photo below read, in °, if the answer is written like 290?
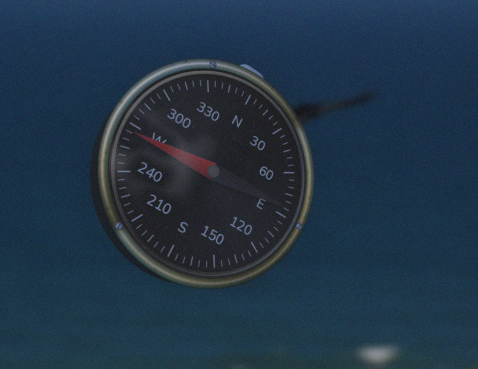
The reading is 265
